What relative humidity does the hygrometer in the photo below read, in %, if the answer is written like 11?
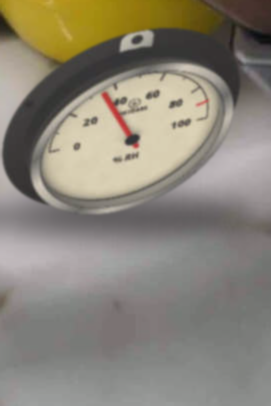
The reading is 35
